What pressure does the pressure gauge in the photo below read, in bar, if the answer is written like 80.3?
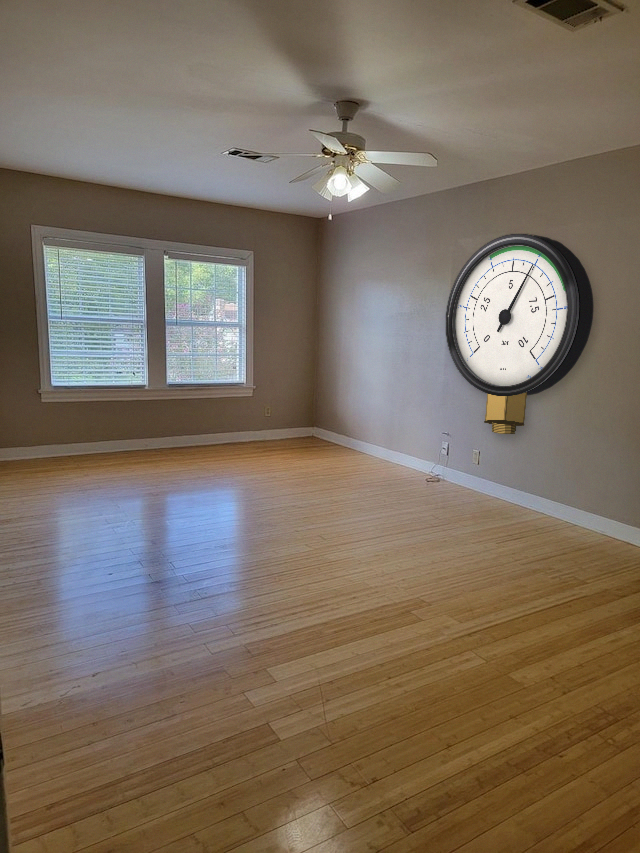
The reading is 6
